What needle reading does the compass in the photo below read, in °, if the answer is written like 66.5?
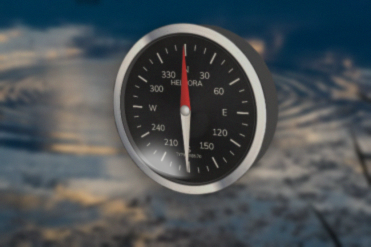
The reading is 0
